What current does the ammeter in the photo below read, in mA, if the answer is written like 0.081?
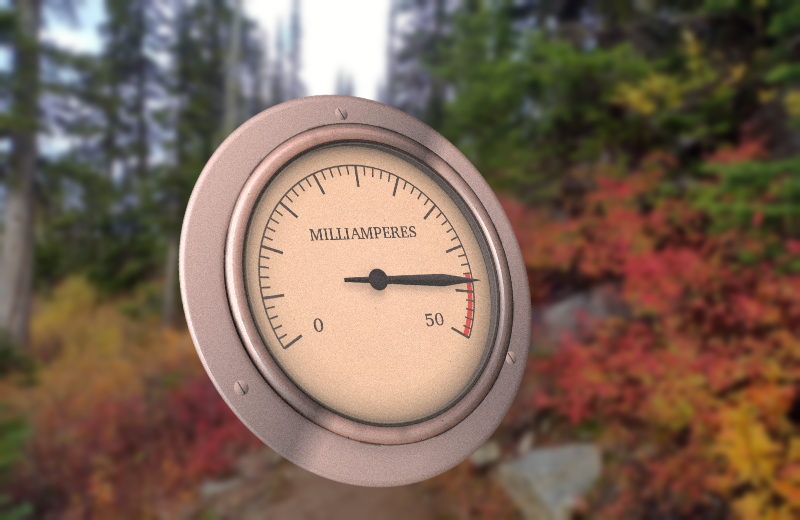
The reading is 44
